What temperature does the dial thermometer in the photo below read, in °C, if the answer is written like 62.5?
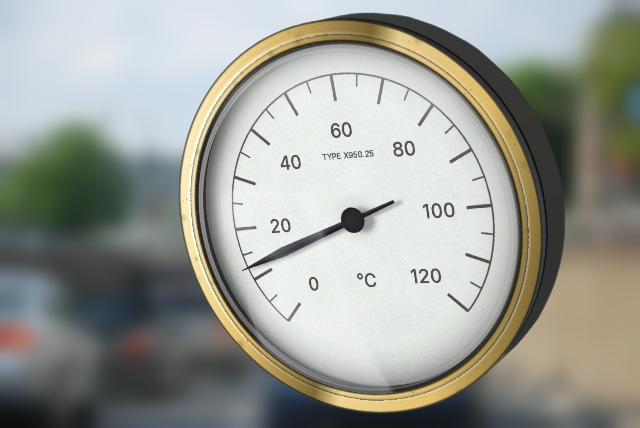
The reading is 12.5
